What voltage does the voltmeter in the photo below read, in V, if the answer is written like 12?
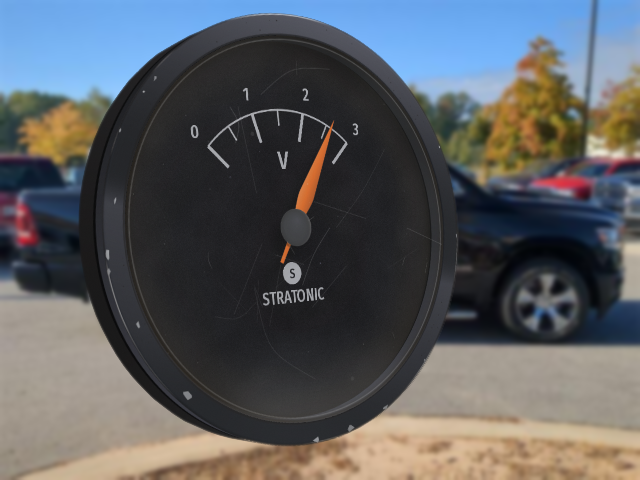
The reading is 2.5
